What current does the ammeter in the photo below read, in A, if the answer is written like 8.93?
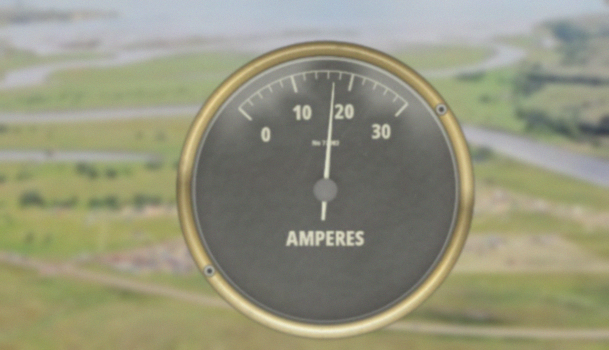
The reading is 17
